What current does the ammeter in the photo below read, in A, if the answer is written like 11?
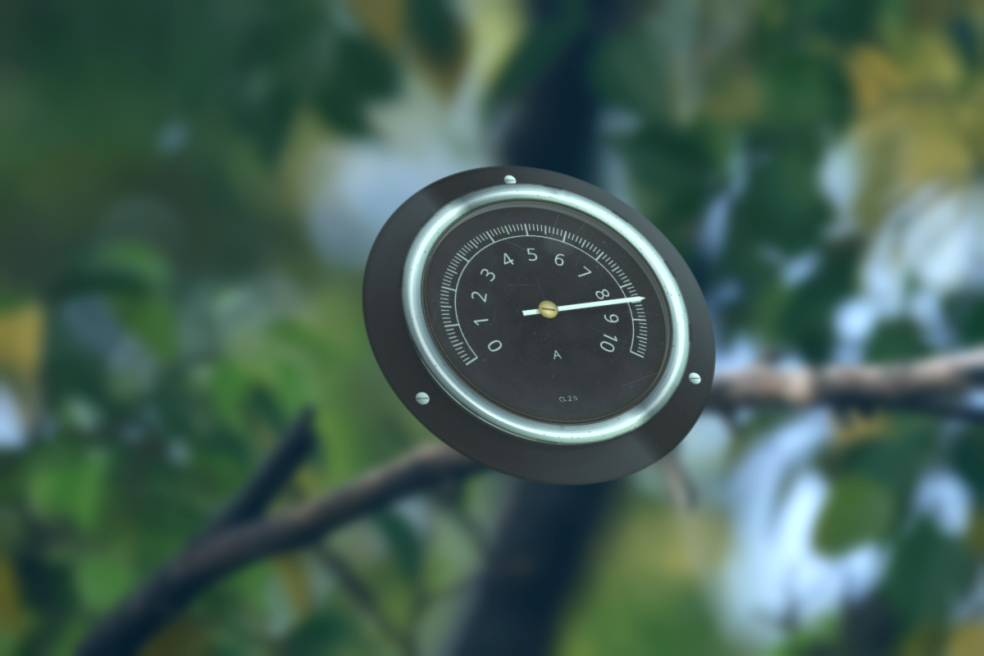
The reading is 8.5
